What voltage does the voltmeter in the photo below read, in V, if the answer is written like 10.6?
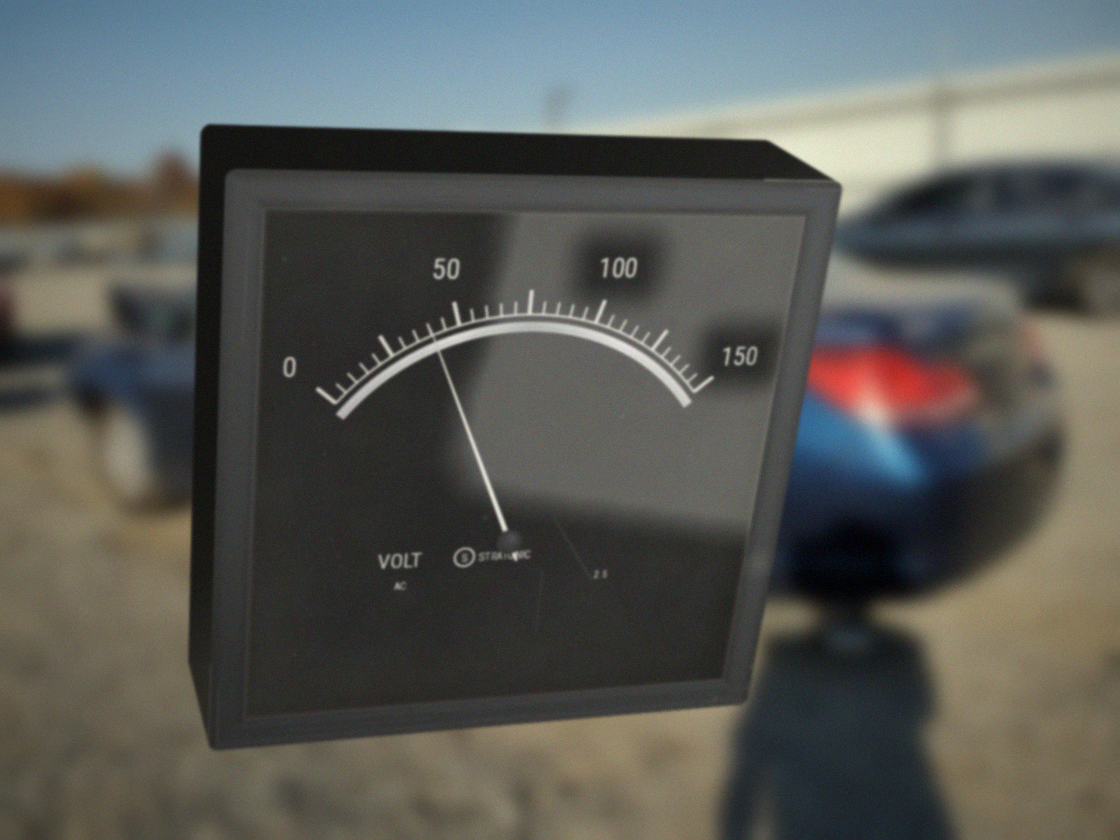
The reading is 40
